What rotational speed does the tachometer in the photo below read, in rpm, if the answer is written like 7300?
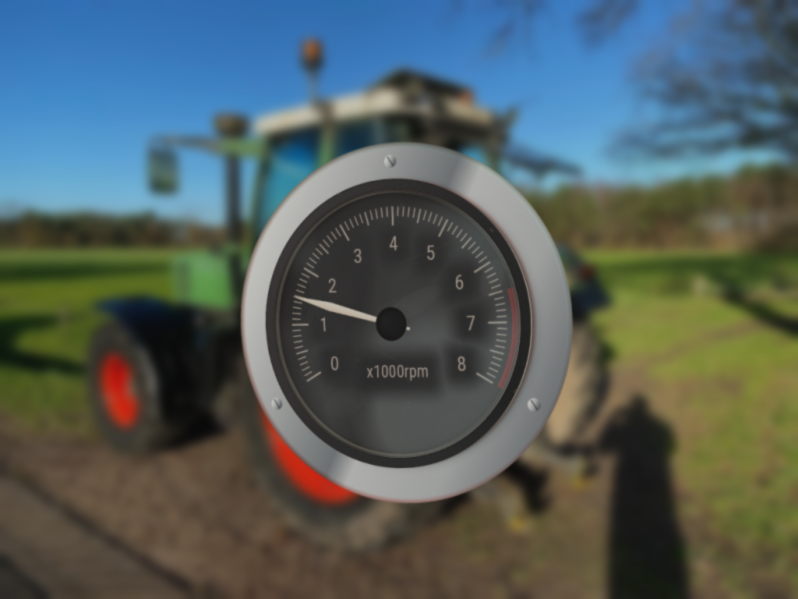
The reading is 1500
